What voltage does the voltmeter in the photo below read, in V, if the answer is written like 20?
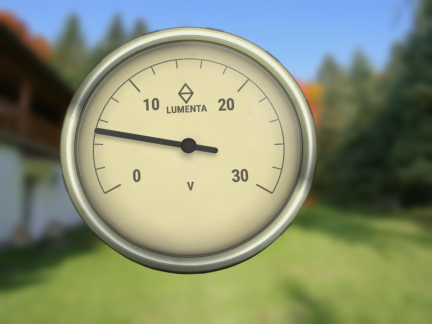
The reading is 5
